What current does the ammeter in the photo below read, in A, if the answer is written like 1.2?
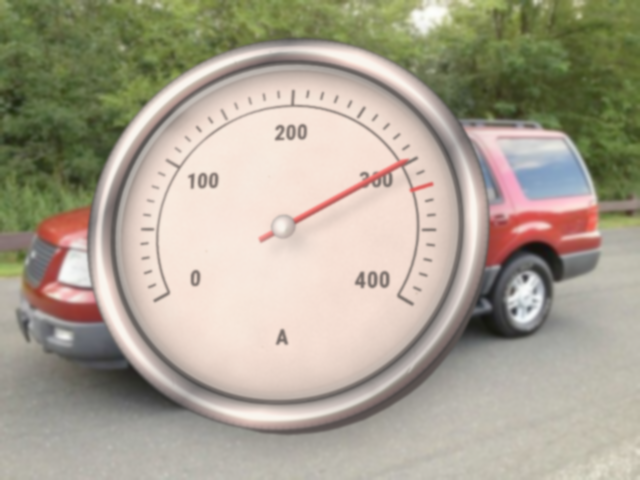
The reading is 300
